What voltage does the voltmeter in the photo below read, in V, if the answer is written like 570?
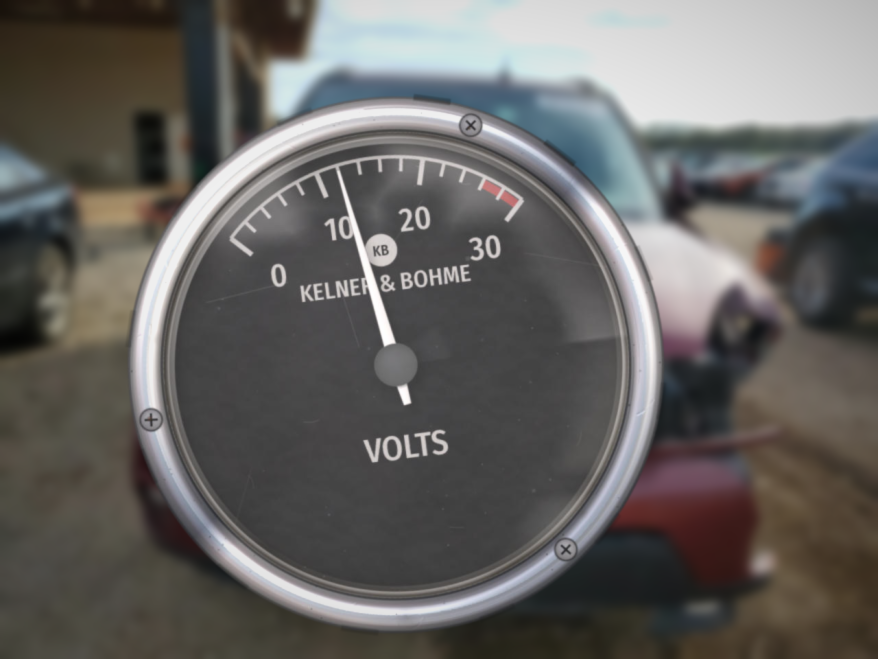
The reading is 12
